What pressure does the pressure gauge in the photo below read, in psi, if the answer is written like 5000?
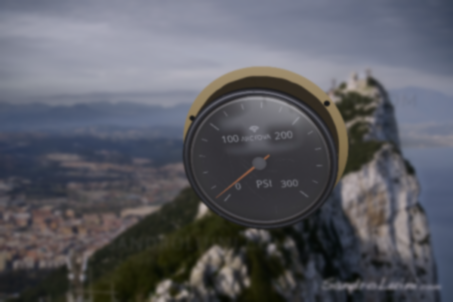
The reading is 10
